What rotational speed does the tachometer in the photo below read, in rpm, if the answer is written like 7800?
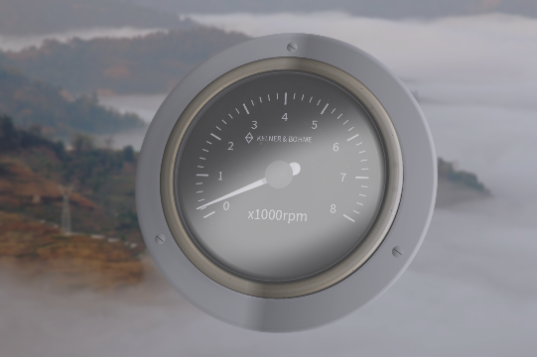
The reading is 200
